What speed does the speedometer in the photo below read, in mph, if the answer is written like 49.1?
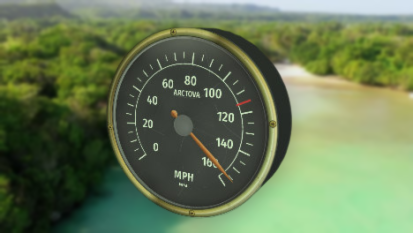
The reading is 155
